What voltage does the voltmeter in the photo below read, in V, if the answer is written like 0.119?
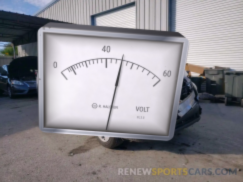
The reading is 46
